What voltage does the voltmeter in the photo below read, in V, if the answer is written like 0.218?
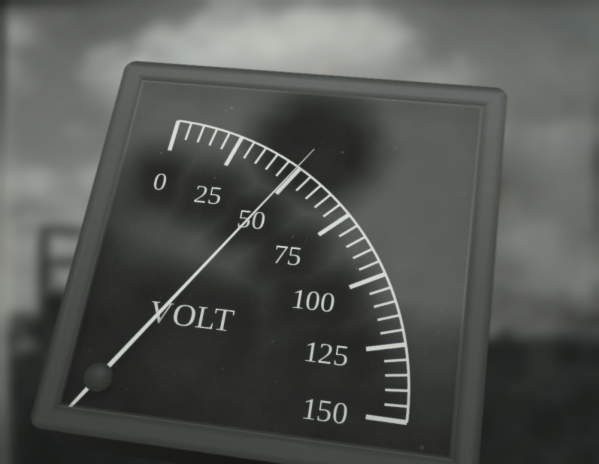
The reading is 50
